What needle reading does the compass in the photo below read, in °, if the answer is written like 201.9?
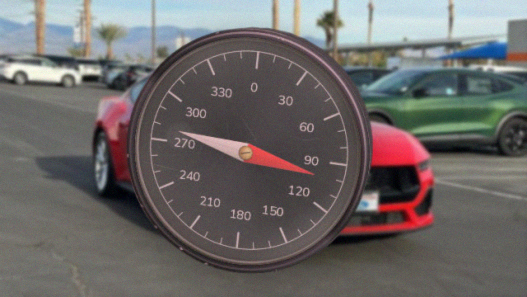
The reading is 100
